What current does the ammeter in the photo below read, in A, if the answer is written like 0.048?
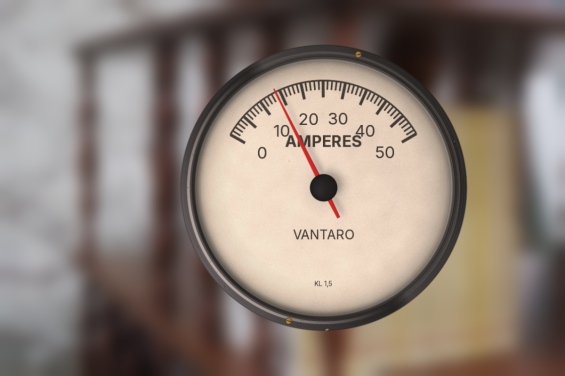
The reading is 14
